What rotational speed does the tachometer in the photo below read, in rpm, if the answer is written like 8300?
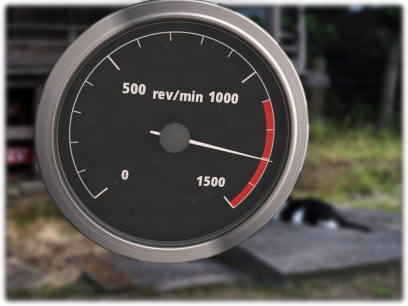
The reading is 1300
